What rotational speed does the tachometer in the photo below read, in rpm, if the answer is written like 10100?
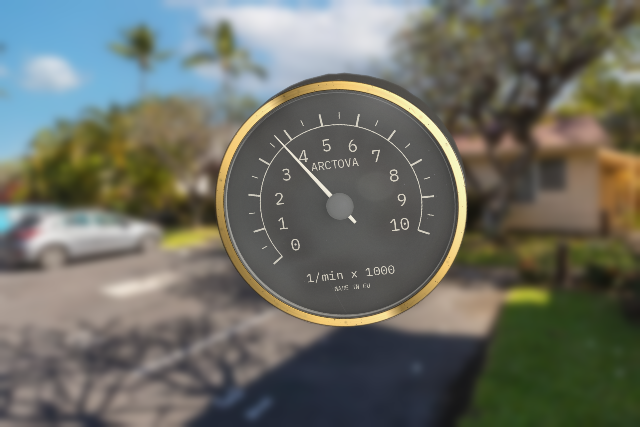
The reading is 3750
